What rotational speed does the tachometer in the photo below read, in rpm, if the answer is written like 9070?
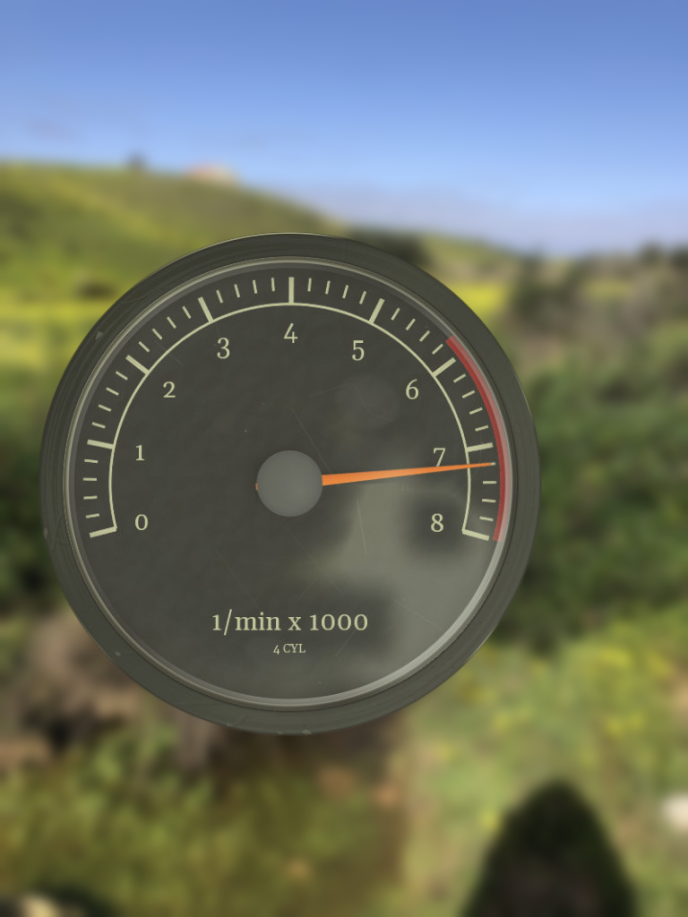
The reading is 7200
